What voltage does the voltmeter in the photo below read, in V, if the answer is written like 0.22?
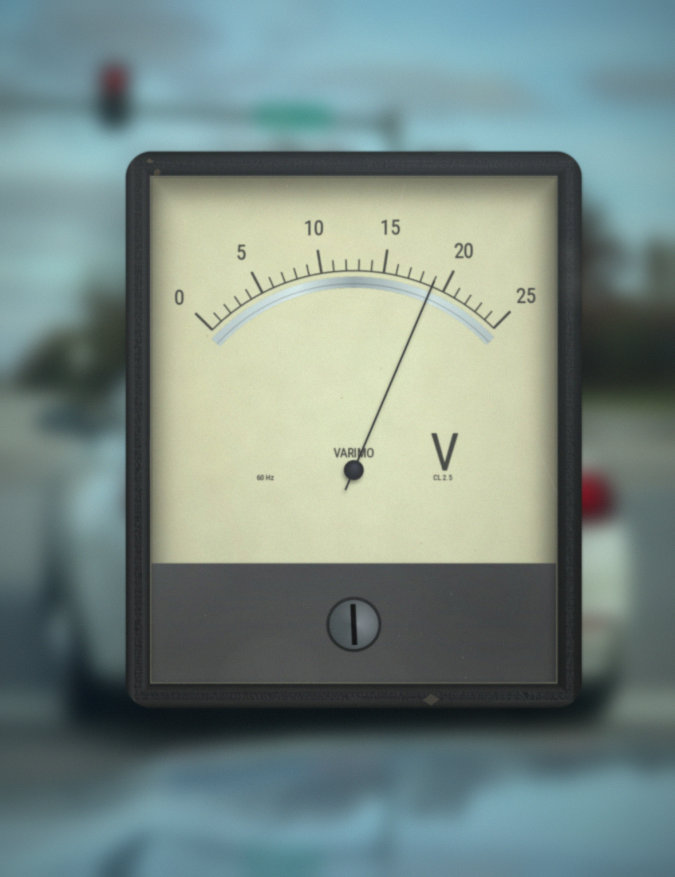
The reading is 19
